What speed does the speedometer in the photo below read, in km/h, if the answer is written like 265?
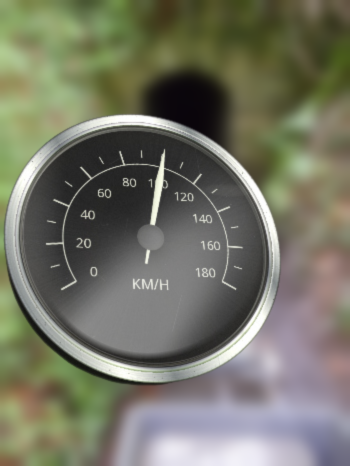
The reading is 100
